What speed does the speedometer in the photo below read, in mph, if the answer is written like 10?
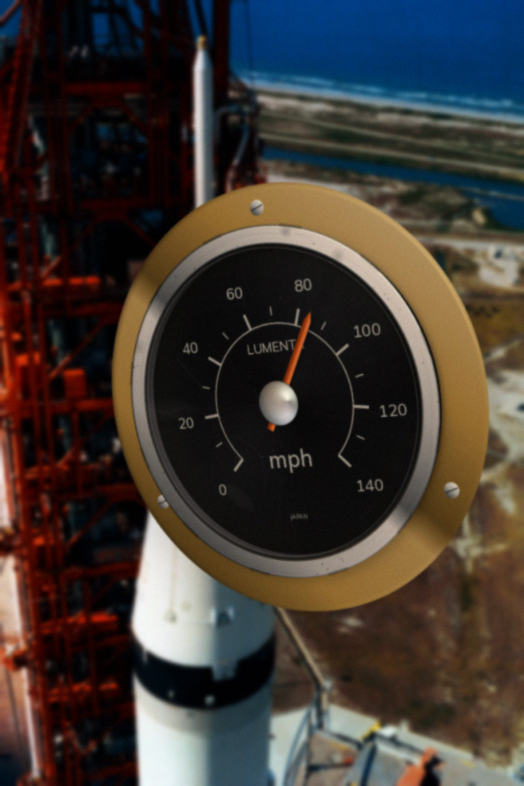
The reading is 85
